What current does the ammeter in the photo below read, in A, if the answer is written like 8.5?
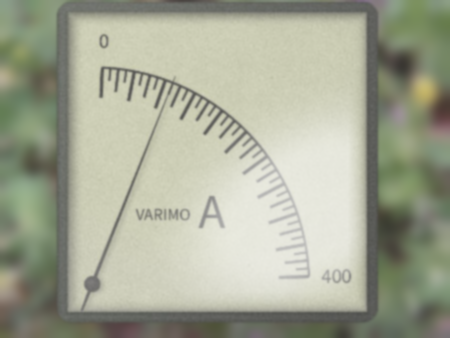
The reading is 90
